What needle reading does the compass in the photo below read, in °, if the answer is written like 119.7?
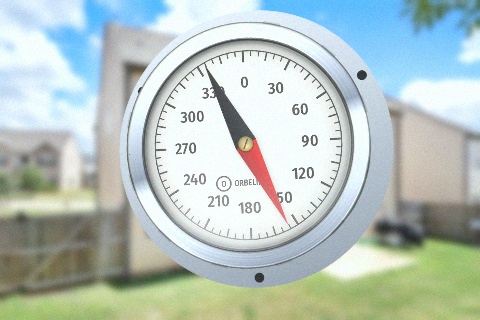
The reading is 155
